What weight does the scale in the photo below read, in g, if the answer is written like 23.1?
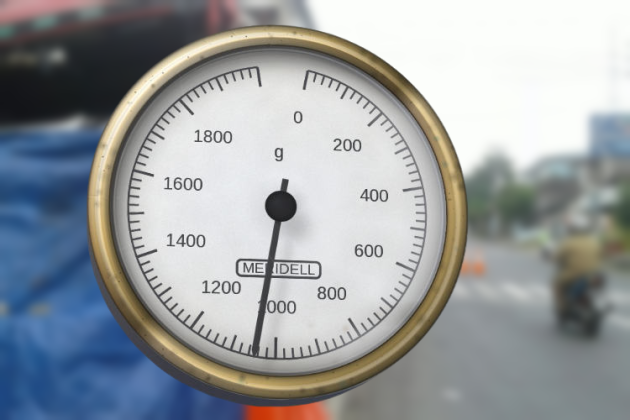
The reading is 1050
